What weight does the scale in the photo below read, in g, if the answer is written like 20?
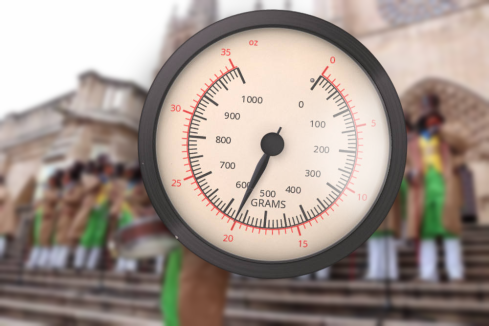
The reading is 570
